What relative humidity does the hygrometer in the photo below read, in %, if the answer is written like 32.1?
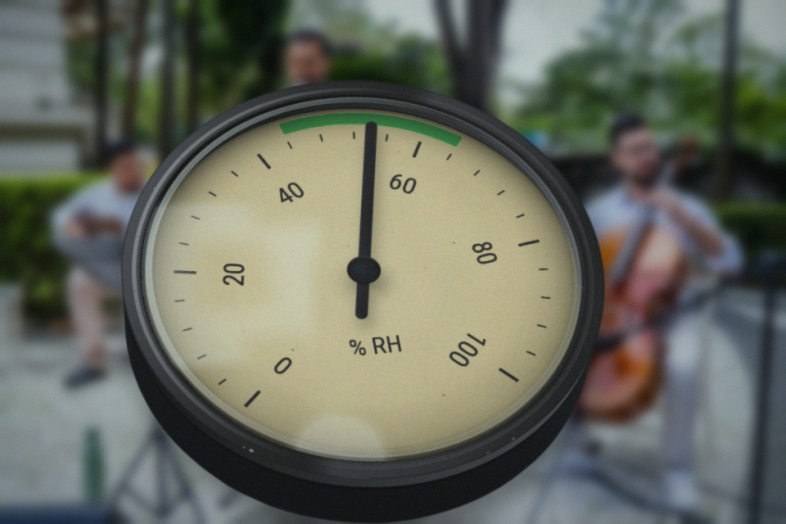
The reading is 54
